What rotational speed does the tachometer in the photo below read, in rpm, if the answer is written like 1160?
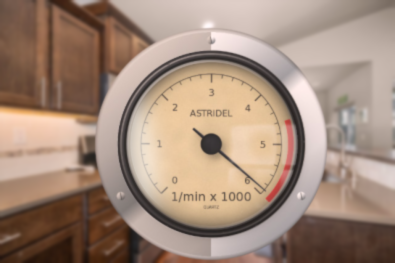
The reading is 5900
